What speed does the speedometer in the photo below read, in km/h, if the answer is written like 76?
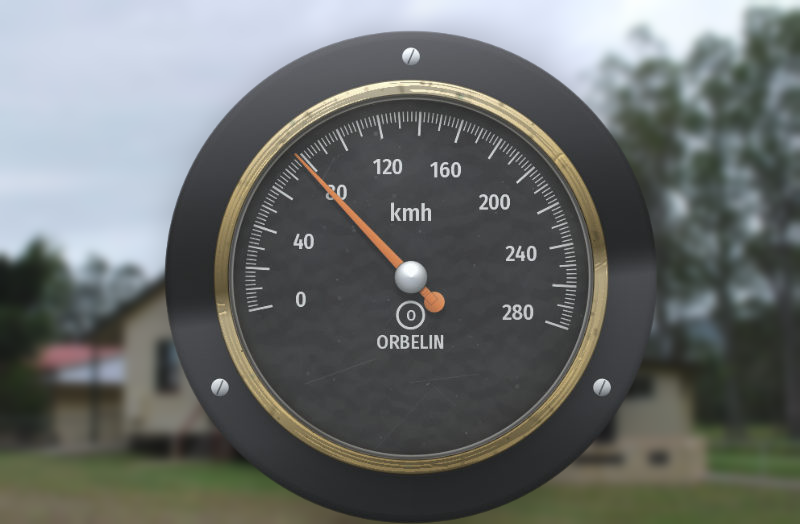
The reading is 78
